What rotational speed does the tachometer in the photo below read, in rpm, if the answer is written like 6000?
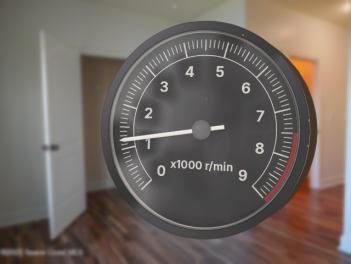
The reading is 1200
